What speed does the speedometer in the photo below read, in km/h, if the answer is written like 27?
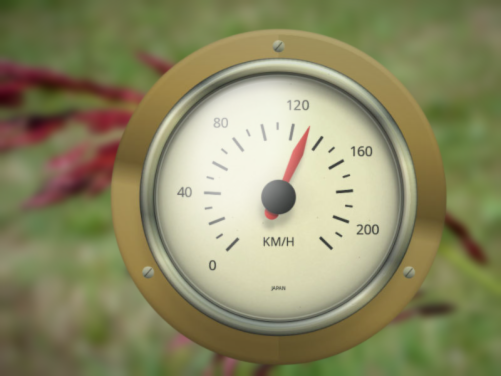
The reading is 130
